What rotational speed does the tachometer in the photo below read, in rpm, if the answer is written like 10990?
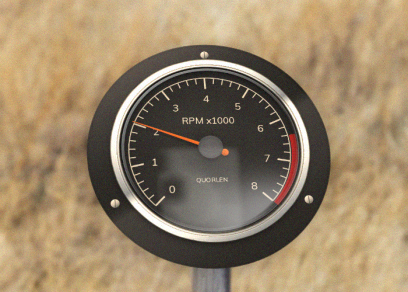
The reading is 2000
